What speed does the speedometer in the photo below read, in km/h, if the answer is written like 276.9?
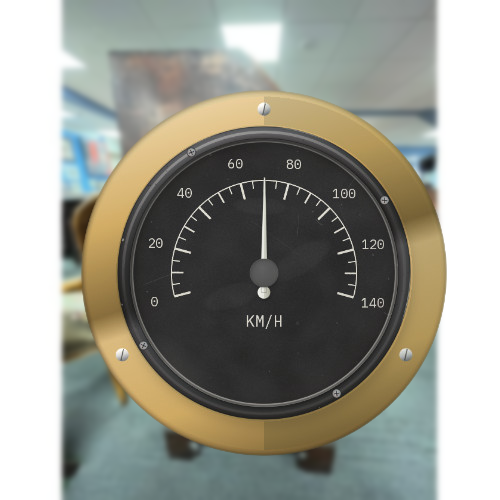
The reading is 70
